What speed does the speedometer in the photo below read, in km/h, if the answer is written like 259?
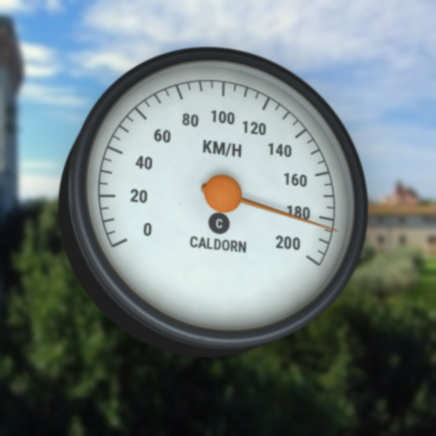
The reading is 185
